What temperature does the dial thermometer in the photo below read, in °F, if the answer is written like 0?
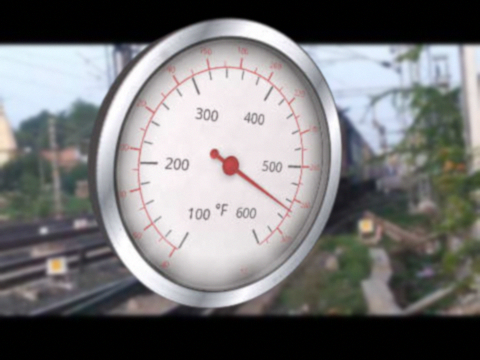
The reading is 550
